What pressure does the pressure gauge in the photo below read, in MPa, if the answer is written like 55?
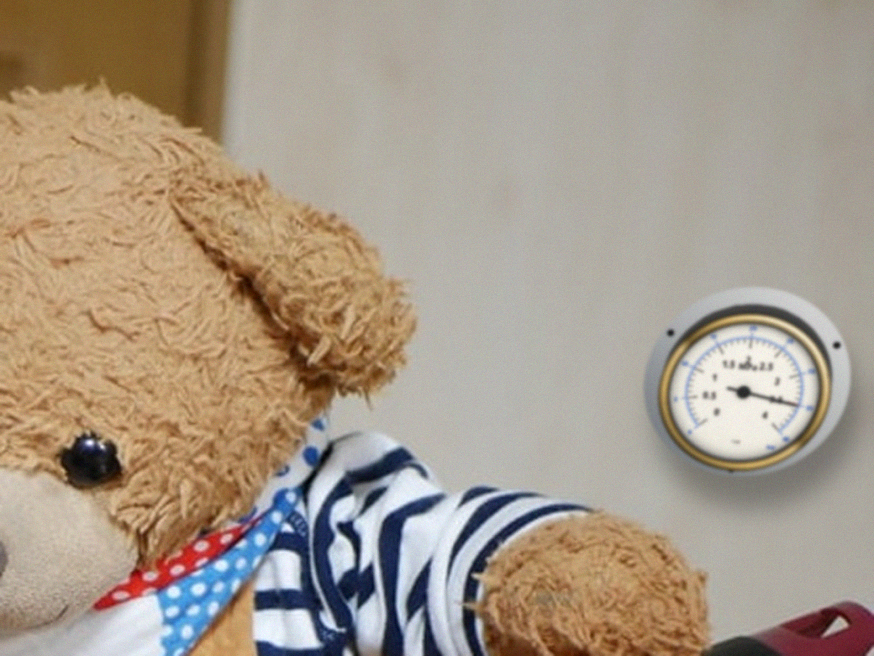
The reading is 3.5
